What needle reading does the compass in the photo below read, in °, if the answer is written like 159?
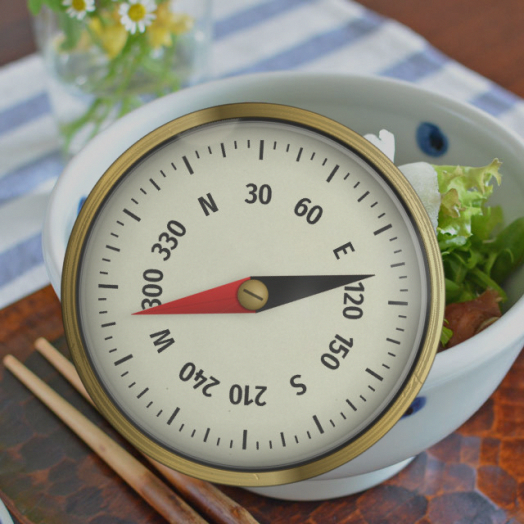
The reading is 287.5
